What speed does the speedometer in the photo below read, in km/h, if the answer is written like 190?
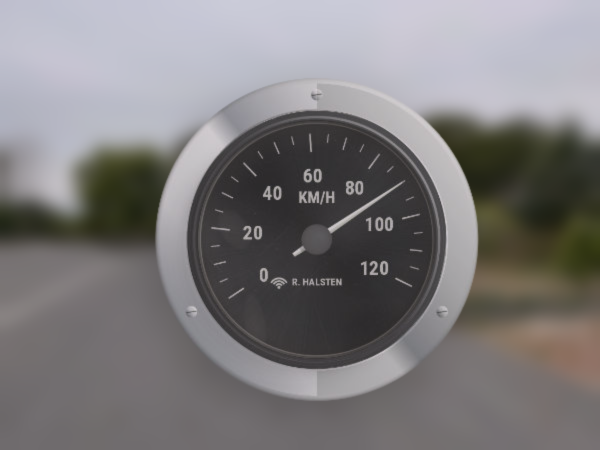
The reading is 90
